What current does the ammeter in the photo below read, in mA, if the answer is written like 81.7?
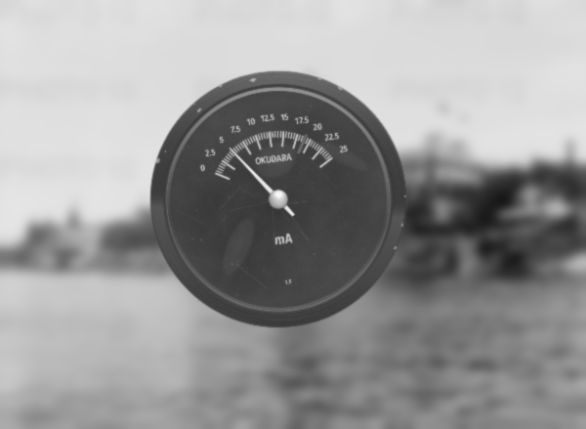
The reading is 5
